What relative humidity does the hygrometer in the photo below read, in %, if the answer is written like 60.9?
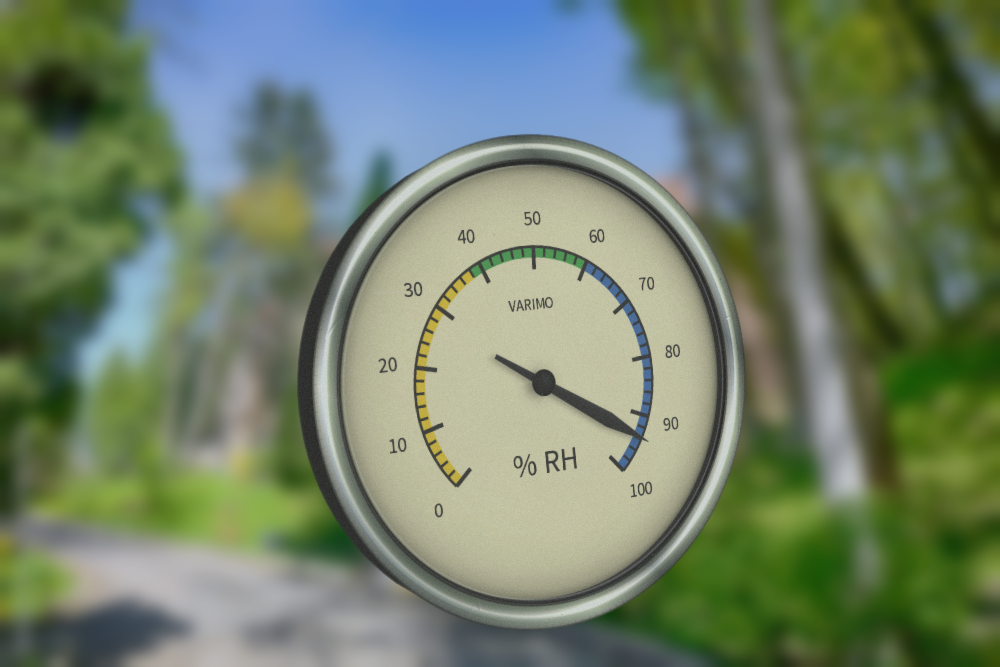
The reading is 94
